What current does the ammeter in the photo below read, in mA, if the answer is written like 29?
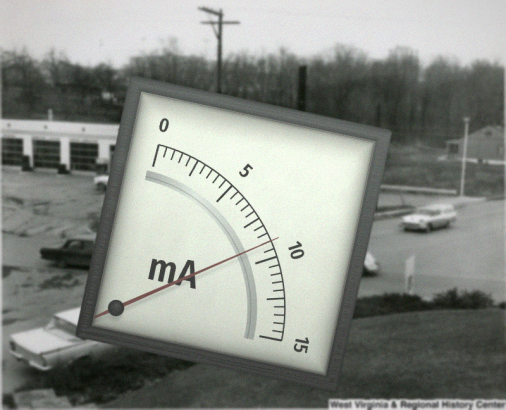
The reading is 9
